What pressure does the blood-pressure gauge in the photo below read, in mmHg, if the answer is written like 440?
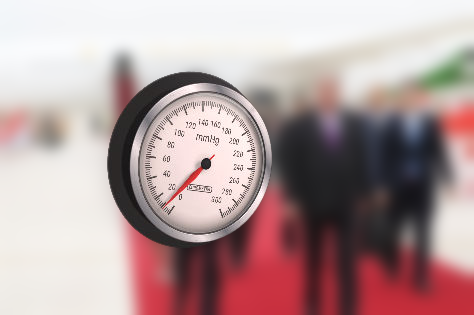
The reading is 10
